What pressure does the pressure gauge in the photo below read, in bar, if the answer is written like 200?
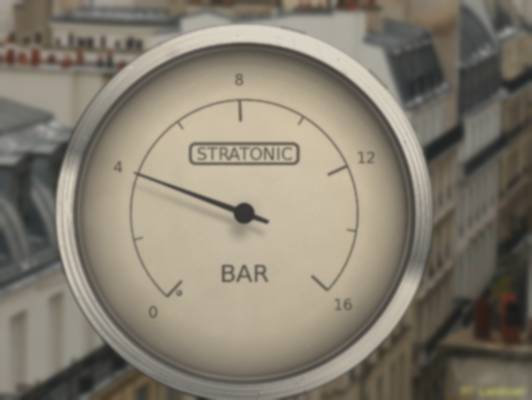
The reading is 4
